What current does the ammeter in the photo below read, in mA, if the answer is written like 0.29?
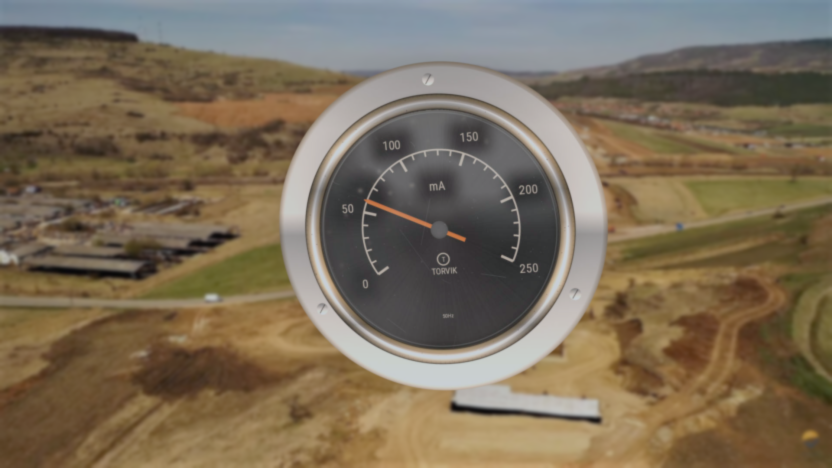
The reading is 60
